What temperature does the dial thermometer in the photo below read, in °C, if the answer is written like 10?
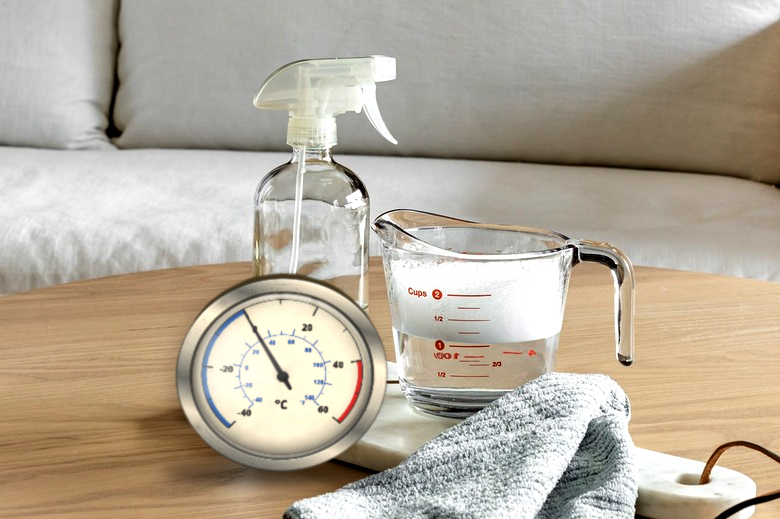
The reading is 0
